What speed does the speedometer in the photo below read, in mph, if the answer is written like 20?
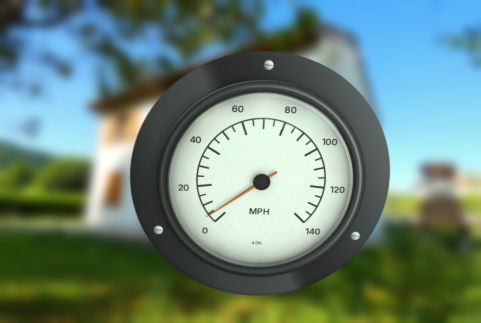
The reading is 5
